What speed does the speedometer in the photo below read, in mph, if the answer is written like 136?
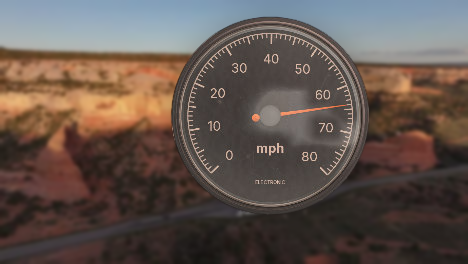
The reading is 64
